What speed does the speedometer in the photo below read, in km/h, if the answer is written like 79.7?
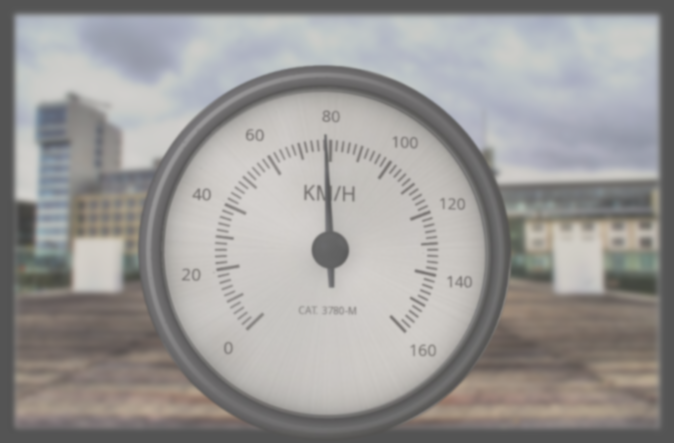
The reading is 78
